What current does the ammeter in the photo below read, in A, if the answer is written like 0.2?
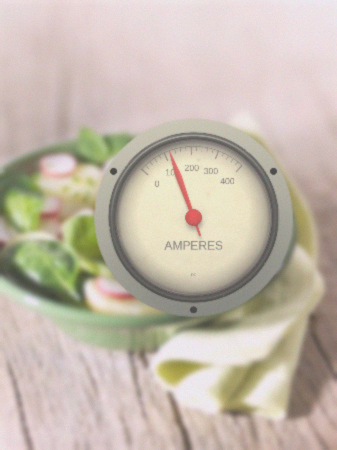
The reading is 120
